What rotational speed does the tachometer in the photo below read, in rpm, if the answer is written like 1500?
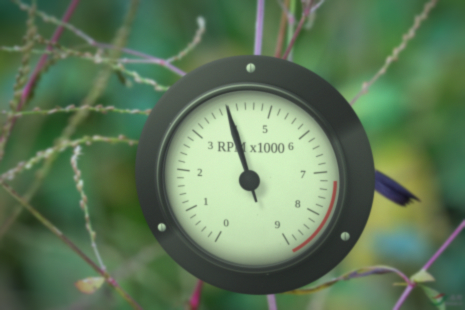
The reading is 4000
